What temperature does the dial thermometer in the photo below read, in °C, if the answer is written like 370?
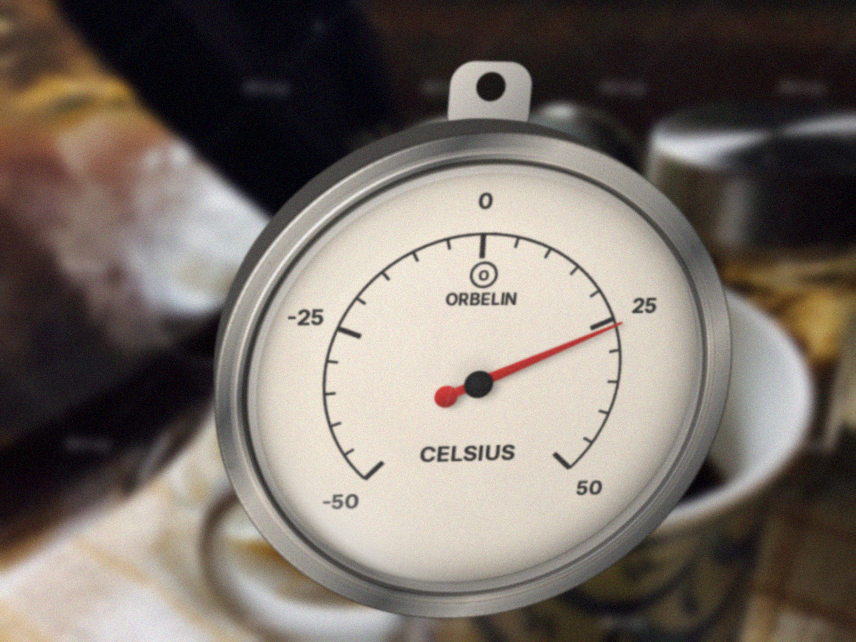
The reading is 25
